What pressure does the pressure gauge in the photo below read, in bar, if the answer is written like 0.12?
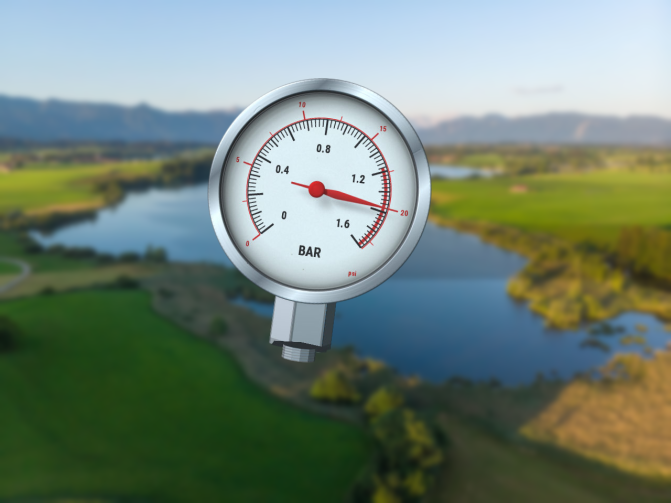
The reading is 1.38
